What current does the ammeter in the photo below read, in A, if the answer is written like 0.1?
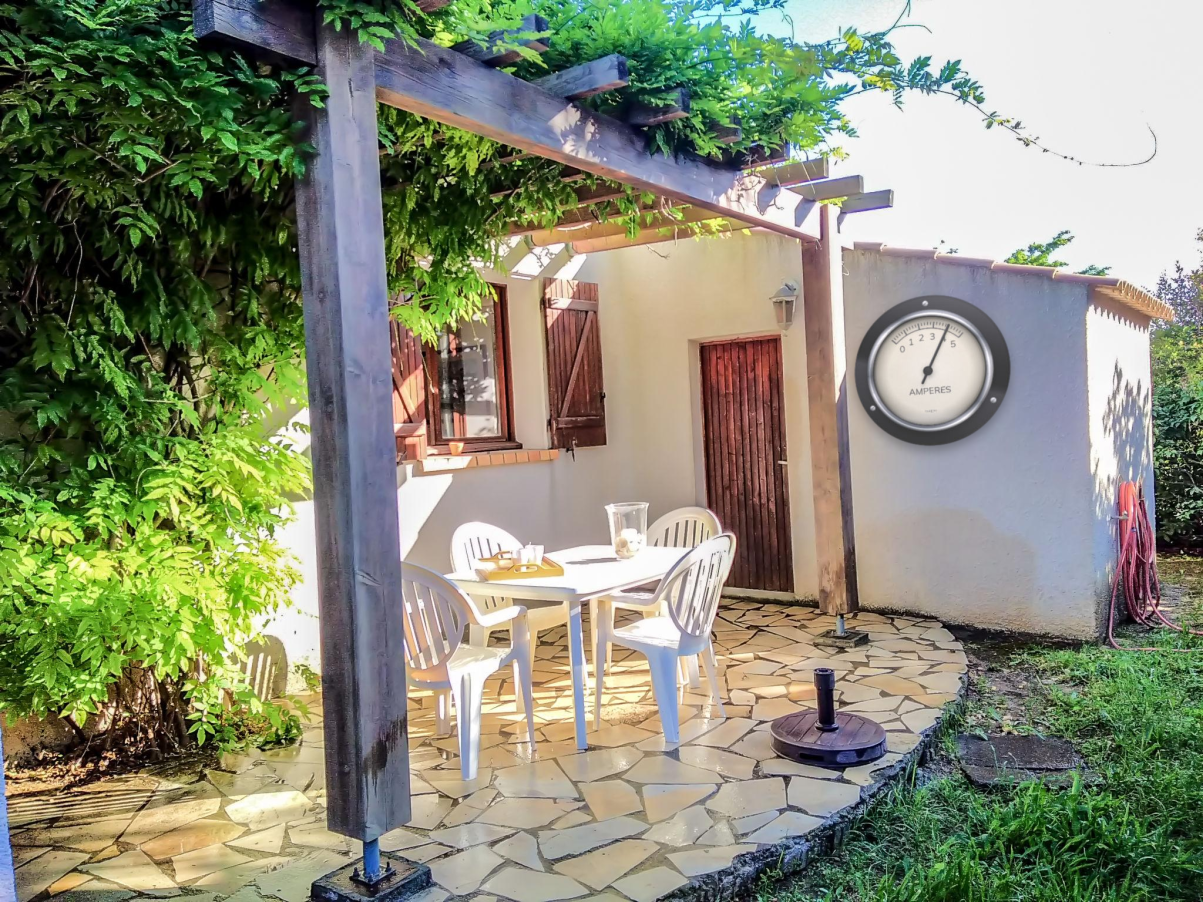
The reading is 4
